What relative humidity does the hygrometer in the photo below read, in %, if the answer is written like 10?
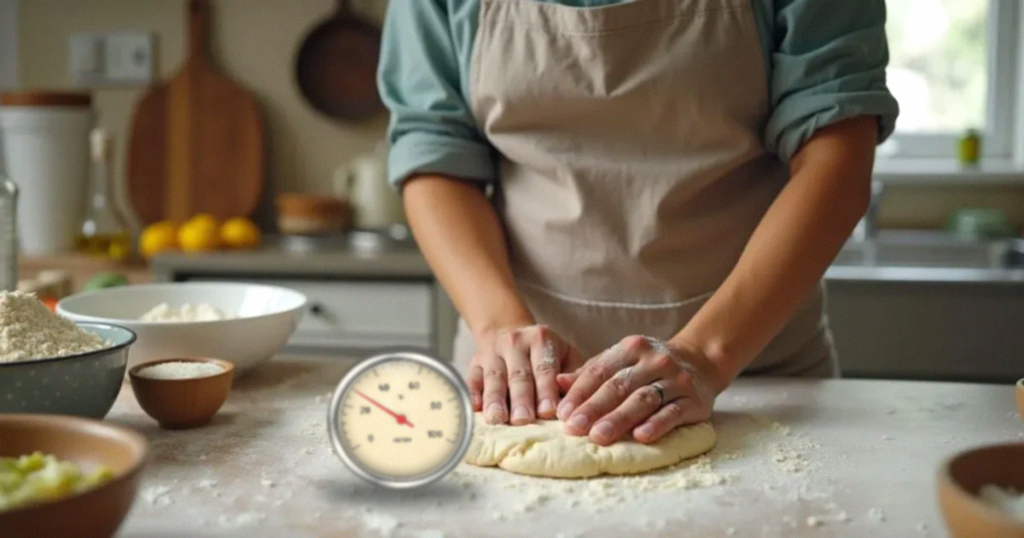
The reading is 28
